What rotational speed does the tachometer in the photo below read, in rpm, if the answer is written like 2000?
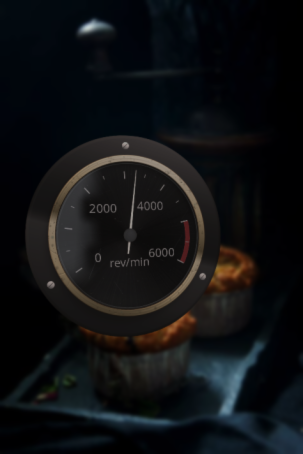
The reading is 3250
